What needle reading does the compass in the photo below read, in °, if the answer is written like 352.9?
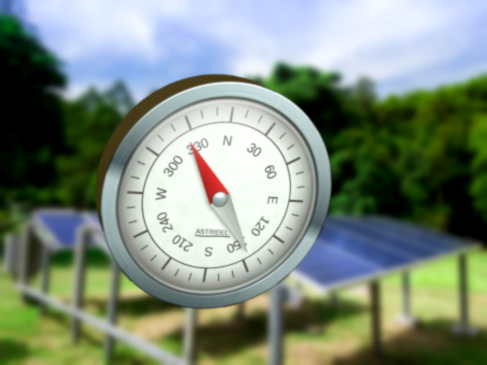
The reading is 325
